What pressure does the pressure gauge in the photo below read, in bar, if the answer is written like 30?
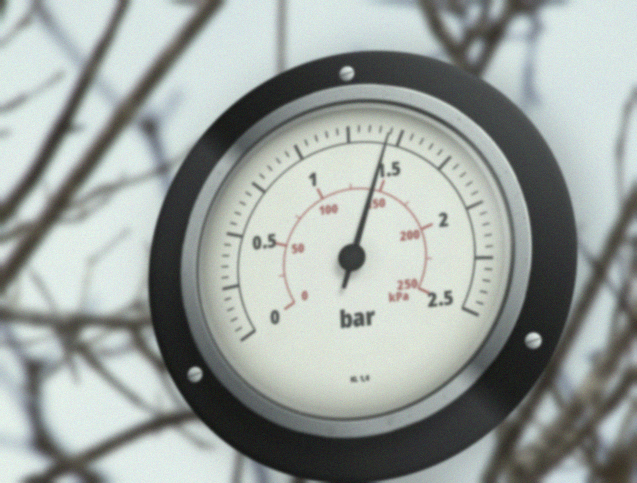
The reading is 1.45
